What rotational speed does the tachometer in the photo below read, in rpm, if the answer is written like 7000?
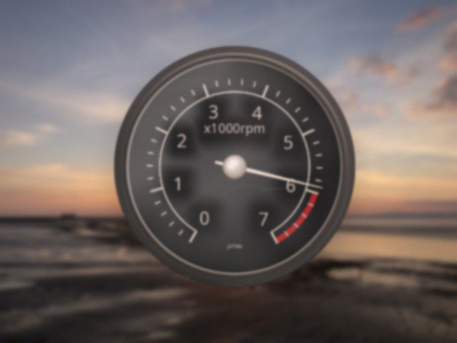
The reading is 5900
